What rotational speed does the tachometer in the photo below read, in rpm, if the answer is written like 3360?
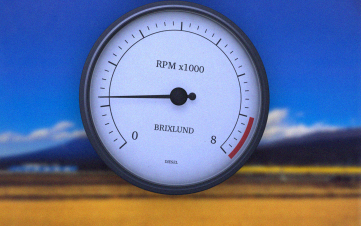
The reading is 1200
